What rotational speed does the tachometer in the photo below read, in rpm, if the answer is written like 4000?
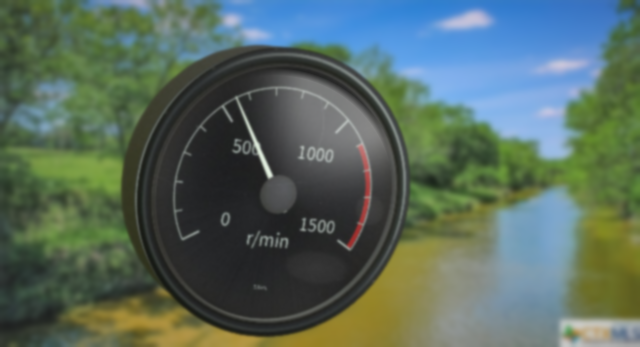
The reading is 550
